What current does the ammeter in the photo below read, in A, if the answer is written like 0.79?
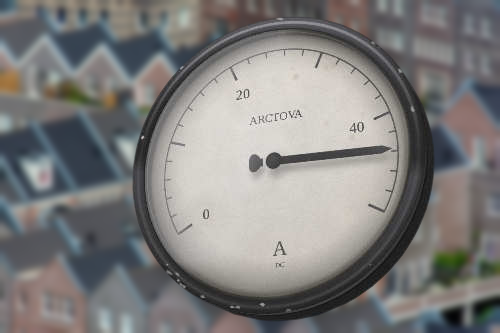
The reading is 44
